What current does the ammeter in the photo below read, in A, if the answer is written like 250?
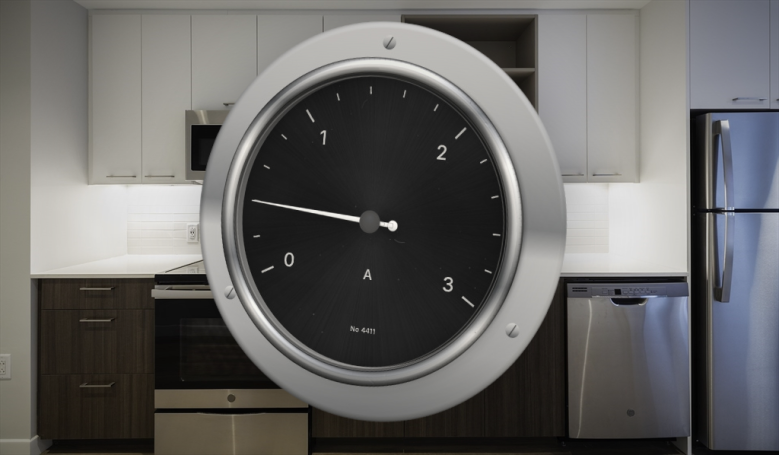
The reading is 0.4
